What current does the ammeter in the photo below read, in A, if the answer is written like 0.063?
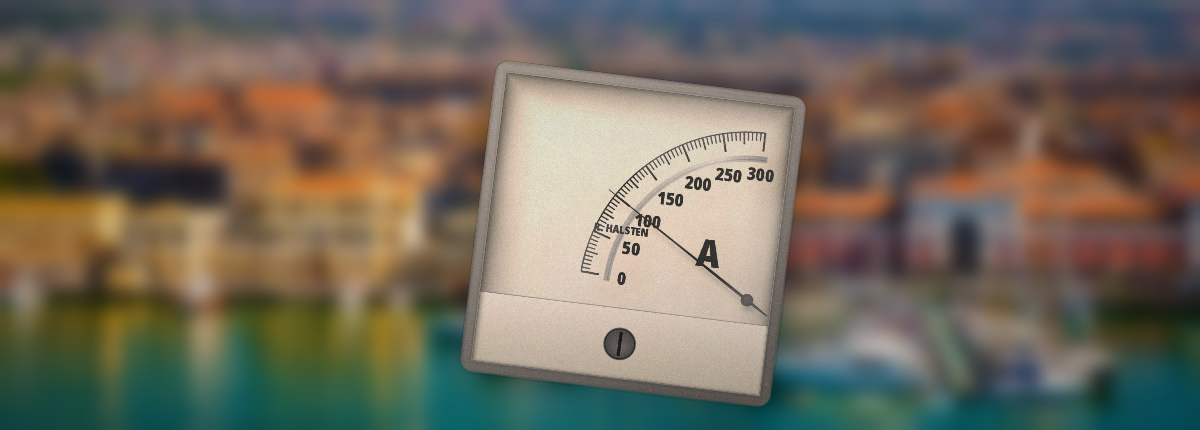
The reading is 100
